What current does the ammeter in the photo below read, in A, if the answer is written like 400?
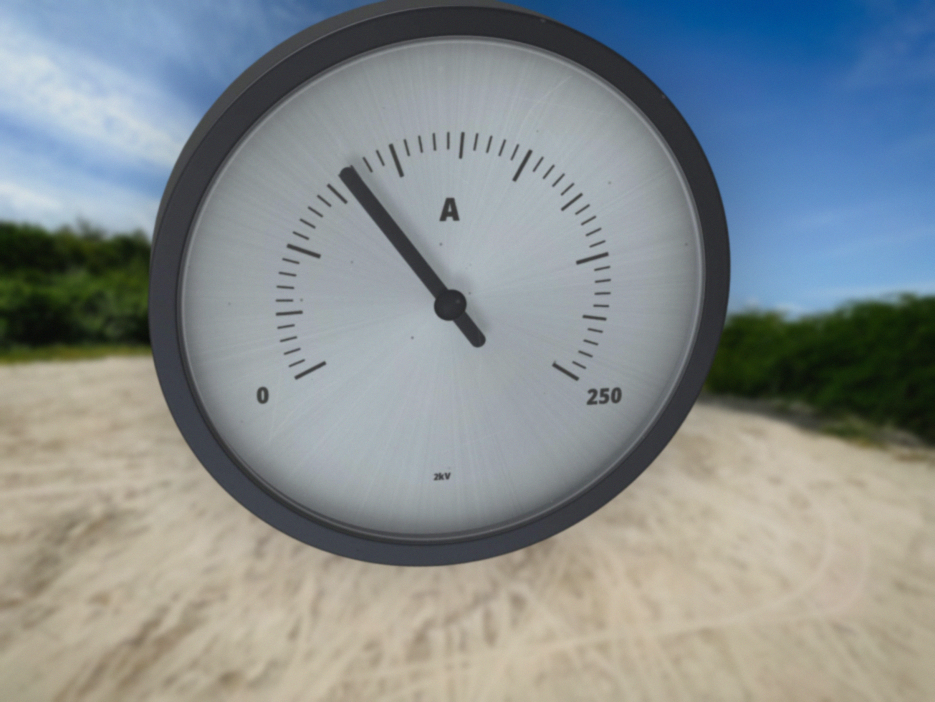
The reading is 82.5
